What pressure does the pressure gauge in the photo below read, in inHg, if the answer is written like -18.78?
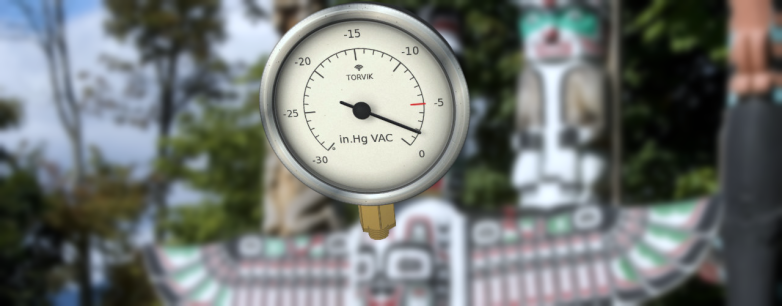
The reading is -2
